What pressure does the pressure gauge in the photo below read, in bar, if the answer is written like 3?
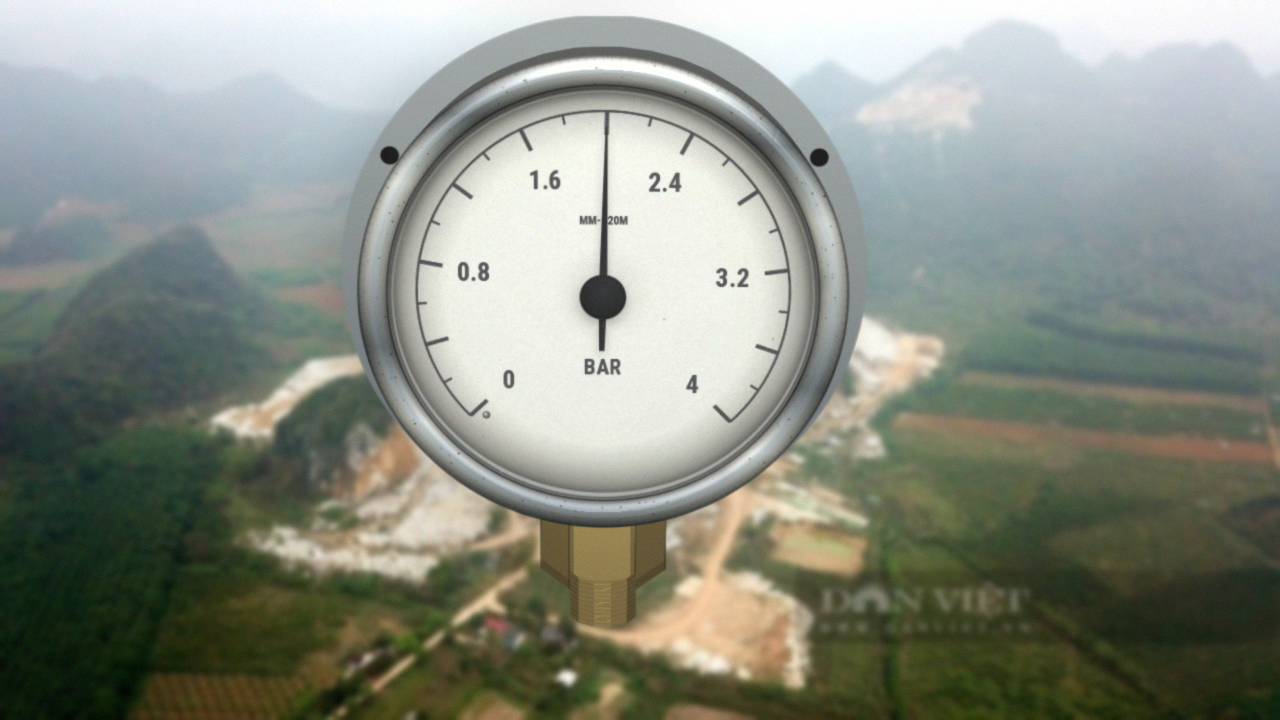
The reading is 2
